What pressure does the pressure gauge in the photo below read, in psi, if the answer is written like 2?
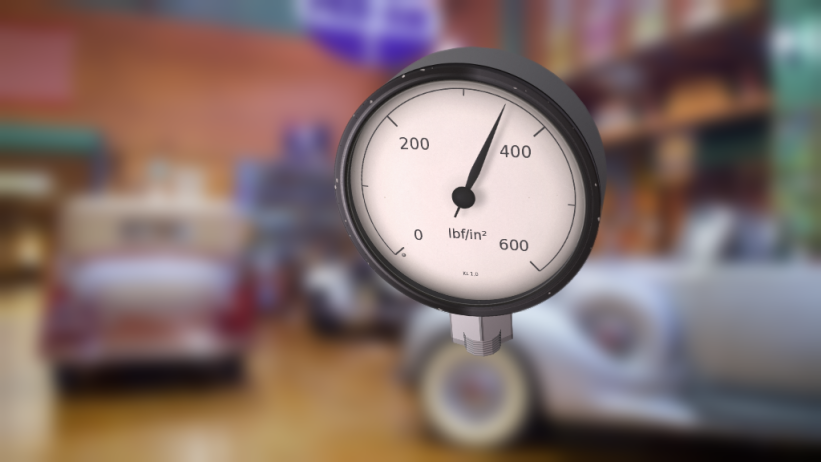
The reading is 350
